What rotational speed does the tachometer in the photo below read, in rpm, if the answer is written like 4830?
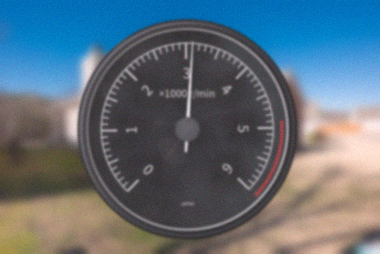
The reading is 3100
